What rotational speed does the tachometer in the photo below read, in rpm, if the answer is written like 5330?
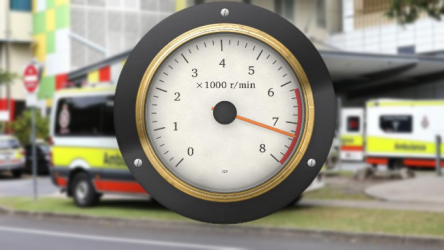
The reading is 7300
